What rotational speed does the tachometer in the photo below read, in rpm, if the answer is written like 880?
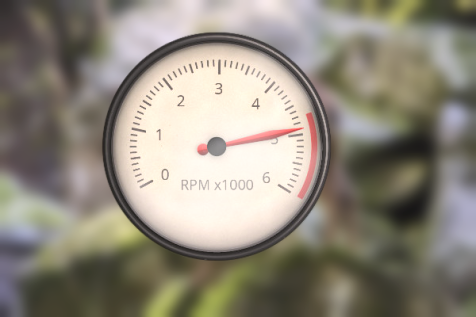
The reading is 4900
